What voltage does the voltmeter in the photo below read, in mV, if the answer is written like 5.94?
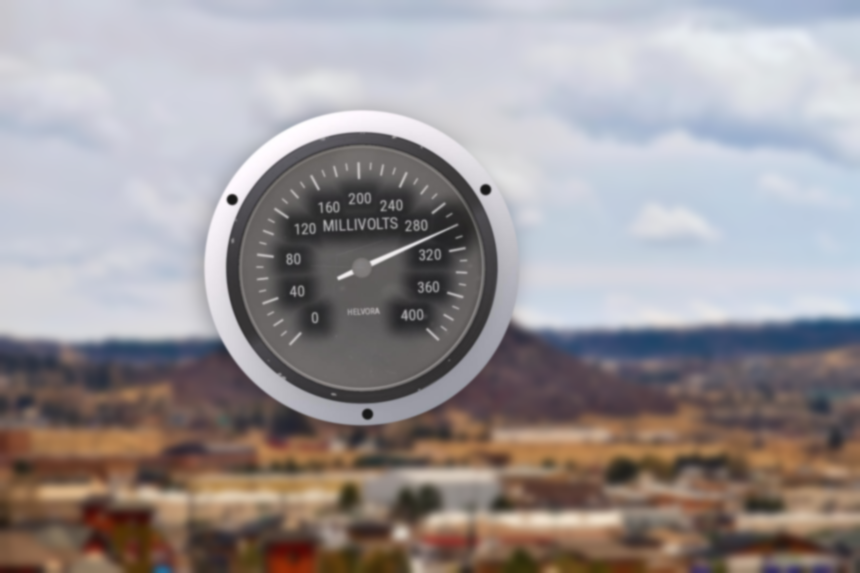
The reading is 300
